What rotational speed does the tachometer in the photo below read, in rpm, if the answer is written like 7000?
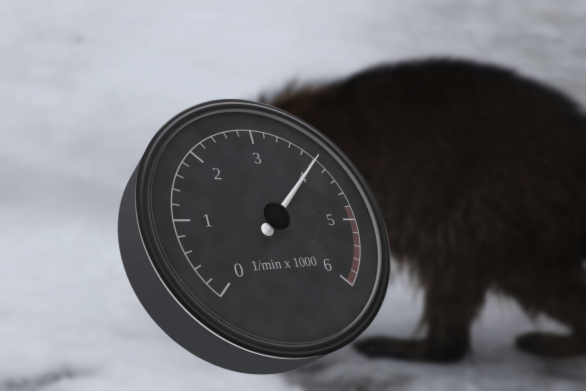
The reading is 4000
